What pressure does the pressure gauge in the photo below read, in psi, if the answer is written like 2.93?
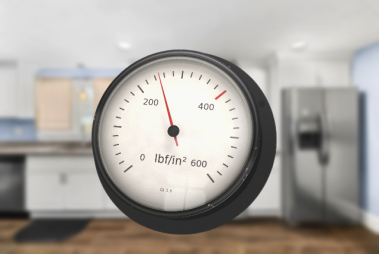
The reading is 250
